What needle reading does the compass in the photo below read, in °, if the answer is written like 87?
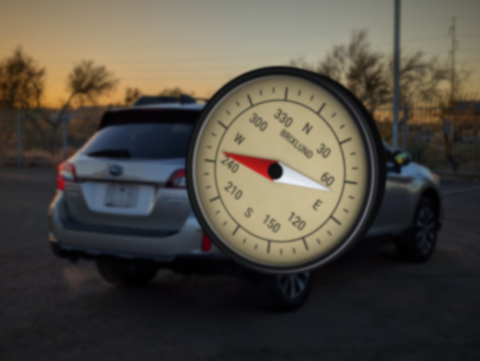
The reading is 250
